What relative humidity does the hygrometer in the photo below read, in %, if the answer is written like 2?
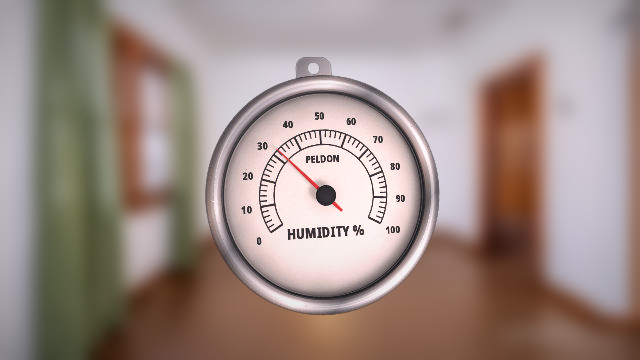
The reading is 32
